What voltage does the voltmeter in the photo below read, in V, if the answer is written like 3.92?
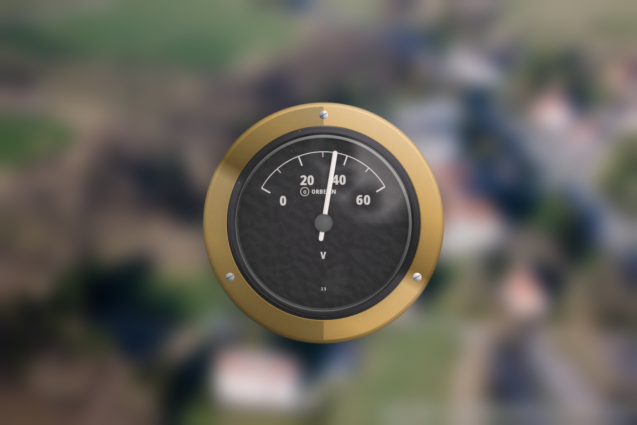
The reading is 35
